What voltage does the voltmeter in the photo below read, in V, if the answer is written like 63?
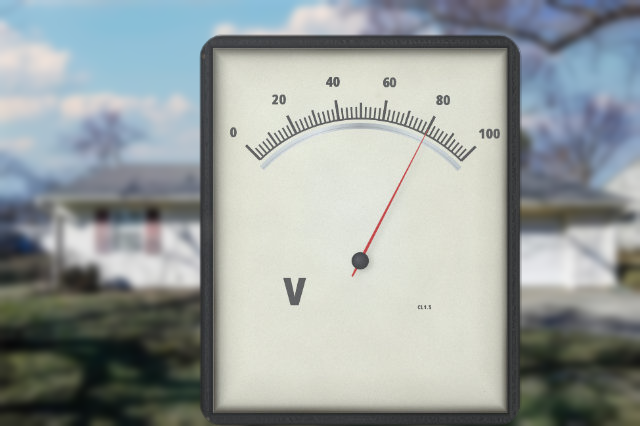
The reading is 80
